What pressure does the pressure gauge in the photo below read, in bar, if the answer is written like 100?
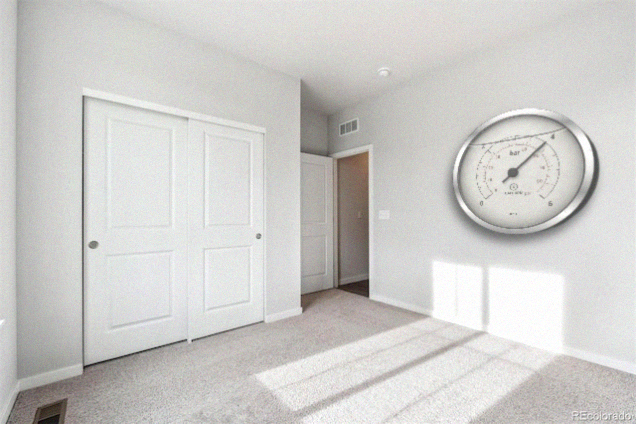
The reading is 4
